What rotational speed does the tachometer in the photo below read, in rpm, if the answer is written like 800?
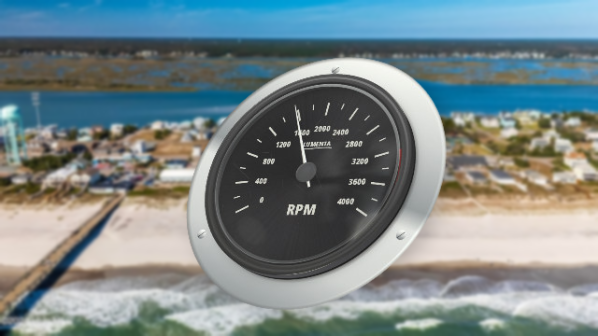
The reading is 1600
